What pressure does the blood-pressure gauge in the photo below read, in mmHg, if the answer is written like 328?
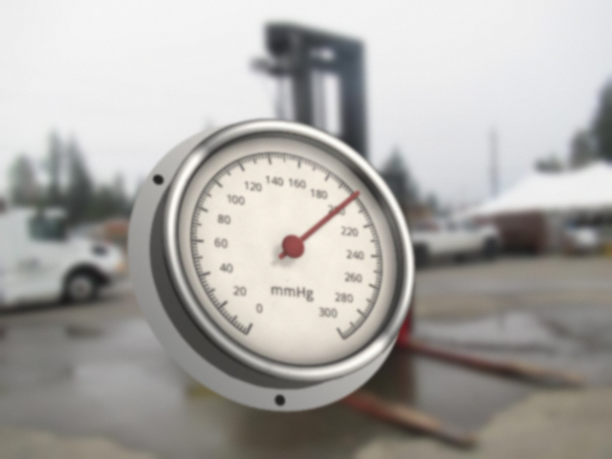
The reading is 200
